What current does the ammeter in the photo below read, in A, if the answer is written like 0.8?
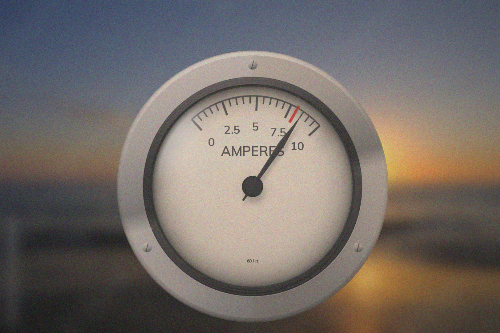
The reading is 8.5
